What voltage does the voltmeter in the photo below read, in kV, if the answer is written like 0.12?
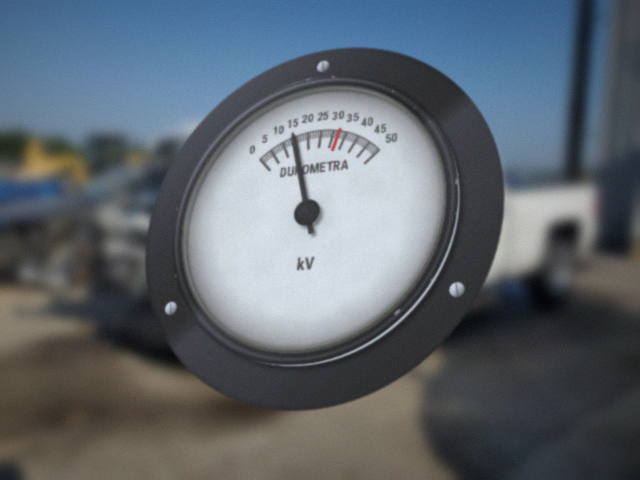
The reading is 15
